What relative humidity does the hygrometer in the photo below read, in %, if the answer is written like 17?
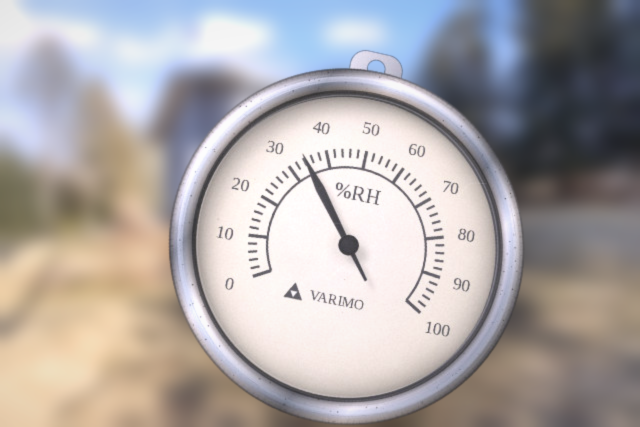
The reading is 34
